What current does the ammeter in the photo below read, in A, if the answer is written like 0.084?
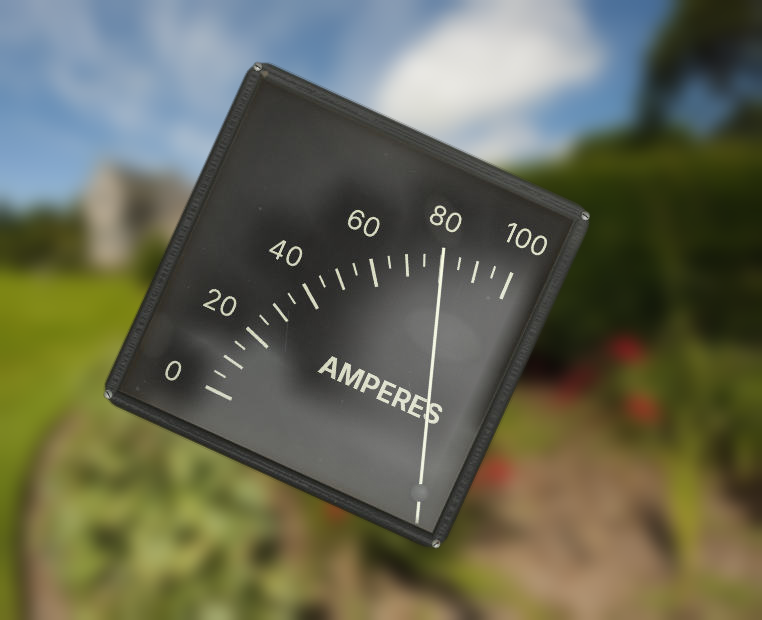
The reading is 80
